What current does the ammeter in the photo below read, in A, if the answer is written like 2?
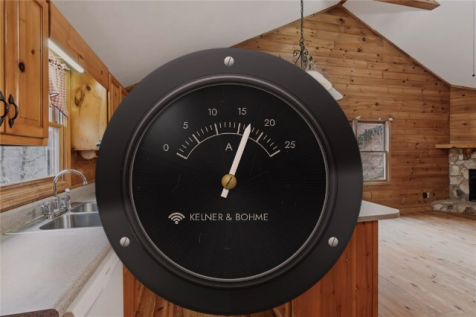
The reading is 17
